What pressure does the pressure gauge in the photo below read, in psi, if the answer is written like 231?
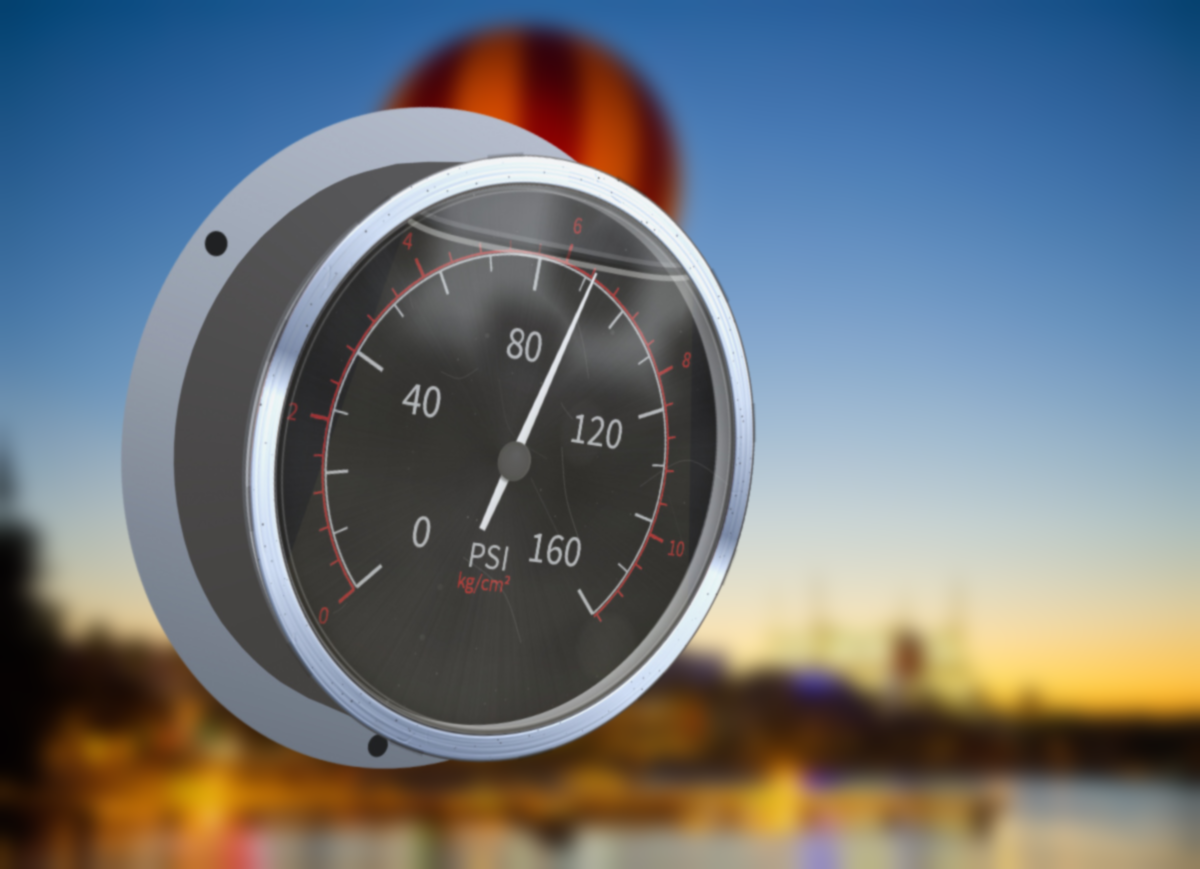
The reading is 90
